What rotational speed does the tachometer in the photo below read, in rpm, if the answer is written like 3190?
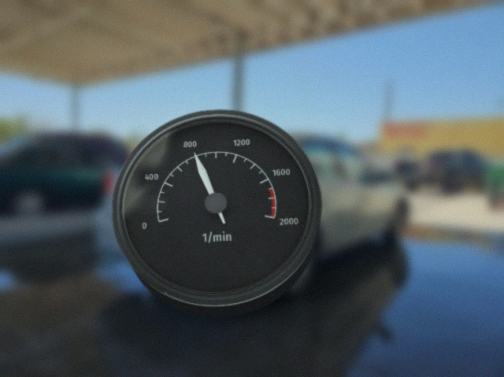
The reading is 800
